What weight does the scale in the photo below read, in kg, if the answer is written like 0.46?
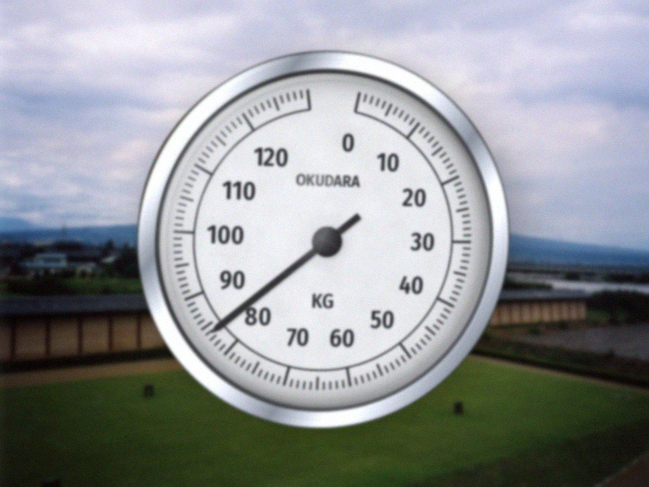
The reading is 84
